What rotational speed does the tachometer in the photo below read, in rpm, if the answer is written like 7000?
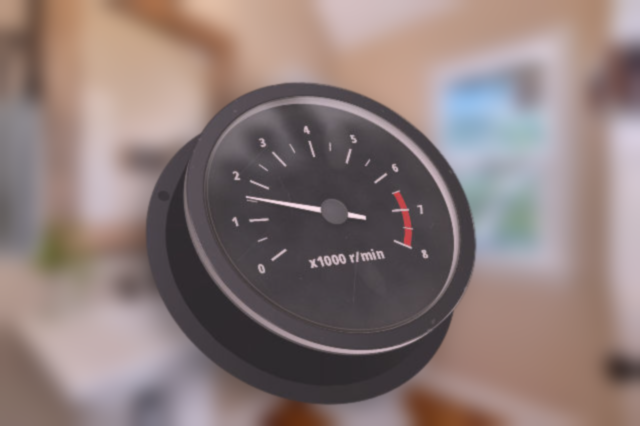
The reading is 1500
